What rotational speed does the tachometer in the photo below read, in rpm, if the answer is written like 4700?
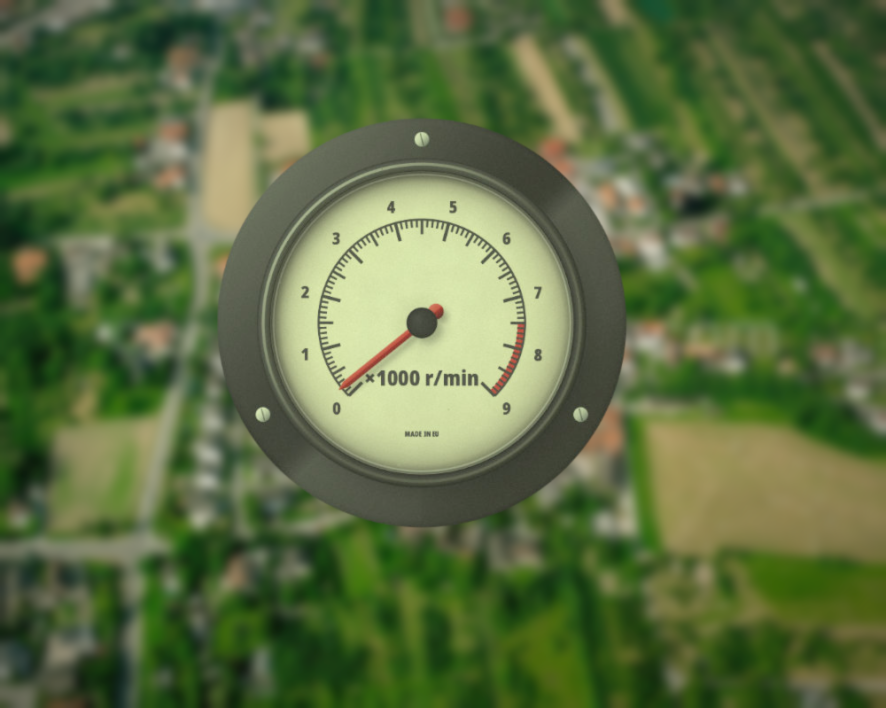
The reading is 200
